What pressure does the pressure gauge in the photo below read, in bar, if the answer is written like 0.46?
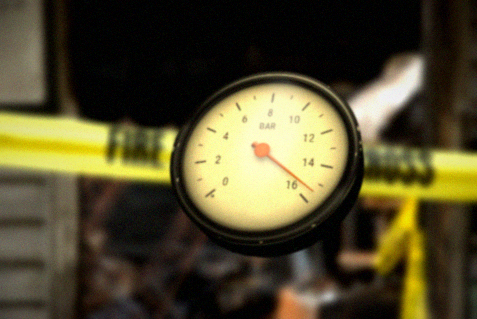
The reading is 15.5
